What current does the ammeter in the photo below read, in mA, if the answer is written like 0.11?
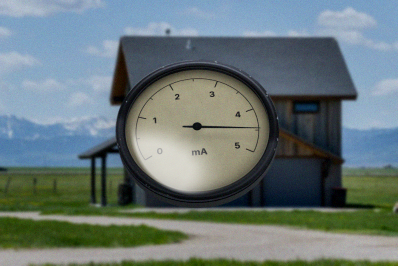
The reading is 4.5
